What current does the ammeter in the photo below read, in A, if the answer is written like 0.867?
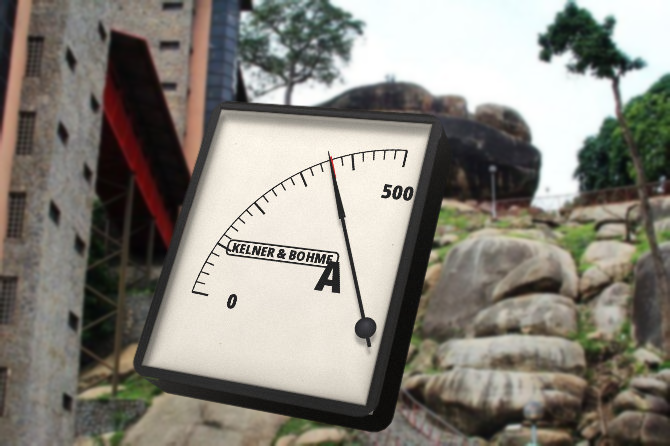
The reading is 360
